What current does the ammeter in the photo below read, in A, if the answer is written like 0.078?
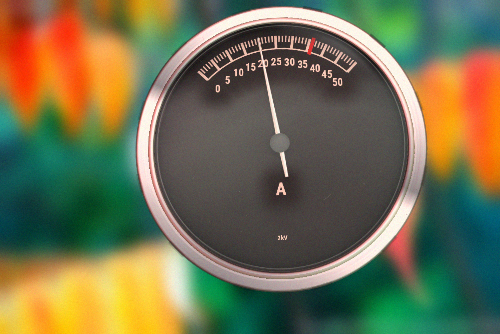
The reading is 20
